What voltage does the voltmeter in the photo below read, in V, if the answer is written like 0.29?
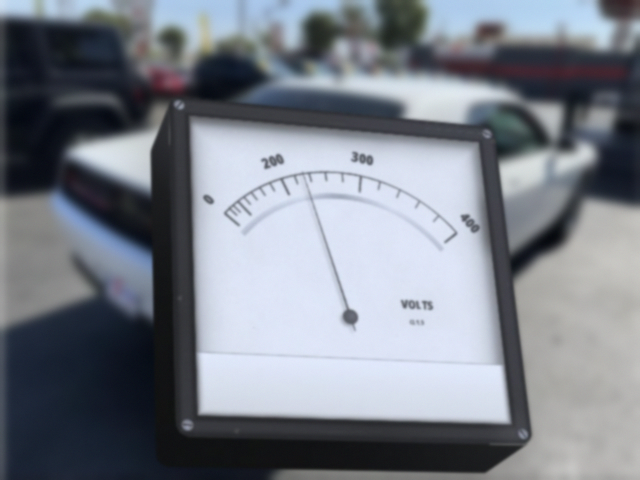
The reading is 230
